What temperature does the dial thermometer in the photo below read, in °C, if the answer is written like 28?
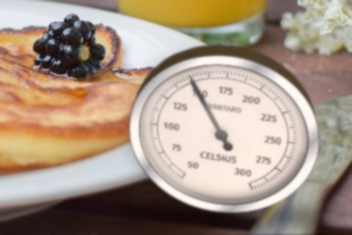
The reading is 150
